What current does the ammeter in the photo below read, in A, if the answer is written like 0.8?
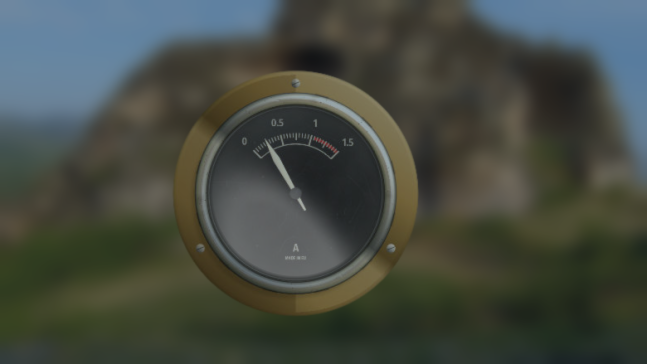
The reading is 0.25
